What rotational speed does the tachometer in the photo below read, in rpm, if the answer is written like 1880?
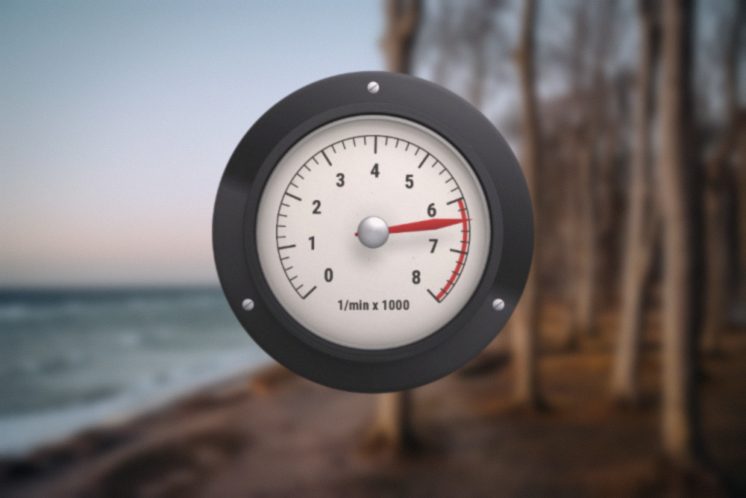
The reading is 6400
